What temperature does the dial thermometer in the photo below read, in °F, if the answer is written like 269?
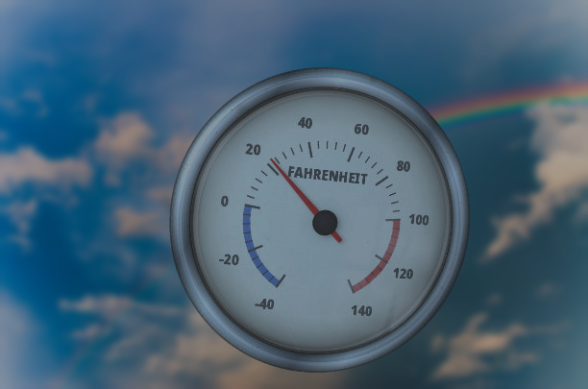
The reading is 22
